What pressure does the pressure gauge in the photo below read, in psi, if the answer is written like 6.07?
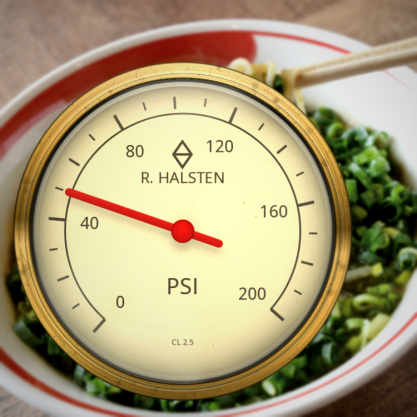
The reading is 50
